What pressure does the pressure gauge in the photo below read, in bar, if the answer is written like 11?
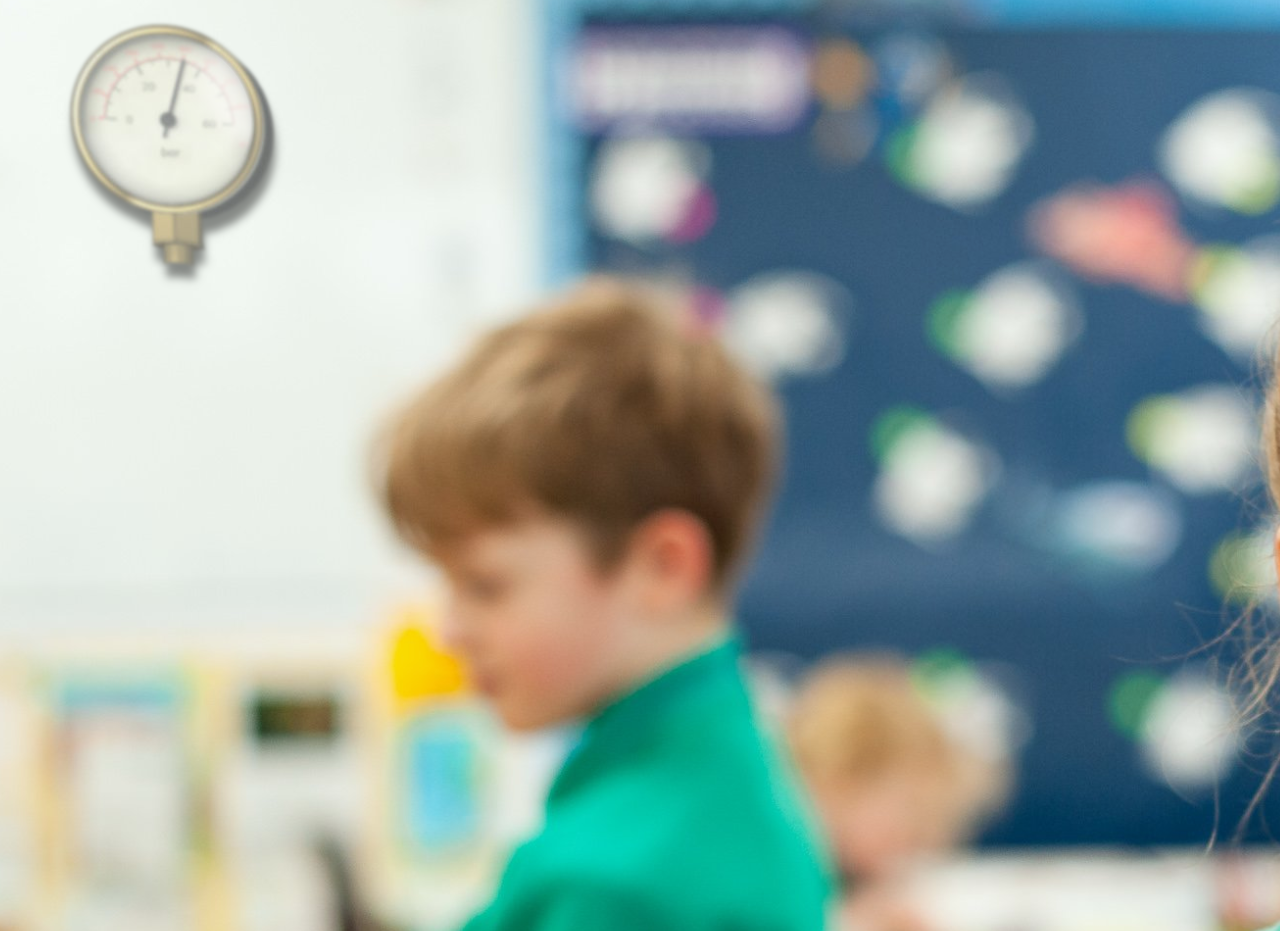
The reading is 35
